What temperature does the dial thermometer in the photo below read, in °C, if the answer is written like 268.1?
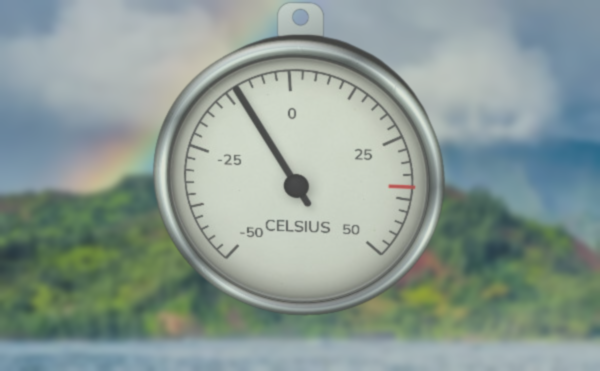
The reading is -10
